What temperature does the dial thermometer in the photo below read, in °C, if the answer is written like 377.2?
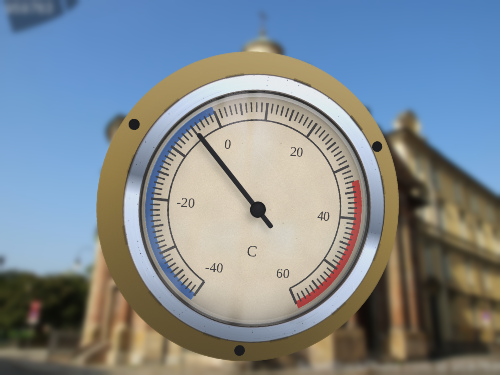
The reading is -5
